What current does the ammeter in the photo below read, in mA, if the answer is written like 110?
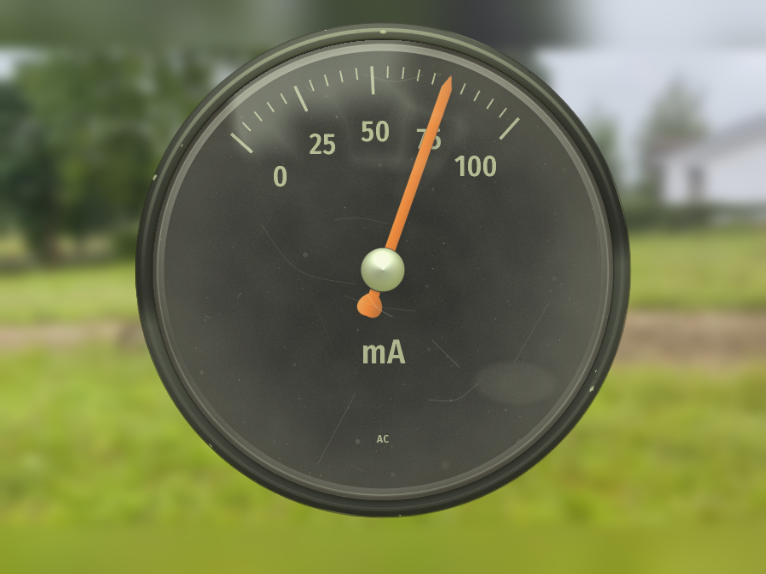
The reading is 75
